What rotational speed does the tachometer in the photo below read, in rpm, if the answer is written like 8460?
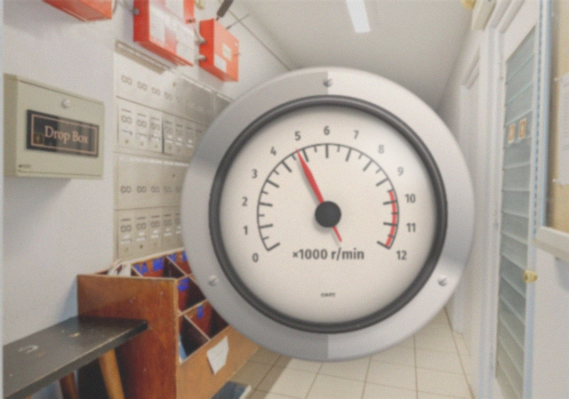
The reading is 4750
